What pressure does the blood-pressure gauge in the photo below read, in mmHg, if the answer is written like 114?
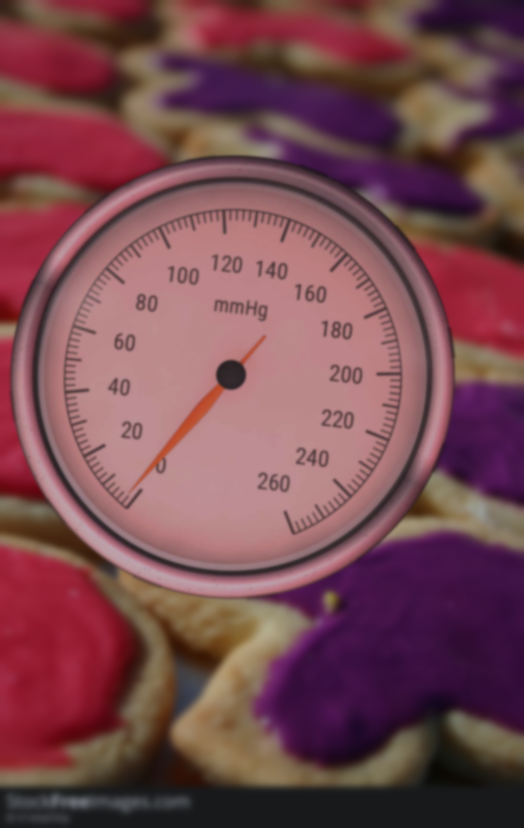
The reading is 2
